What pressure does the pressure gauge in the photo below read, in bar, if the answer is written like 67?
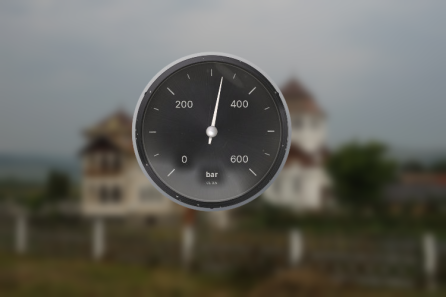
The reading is 325
